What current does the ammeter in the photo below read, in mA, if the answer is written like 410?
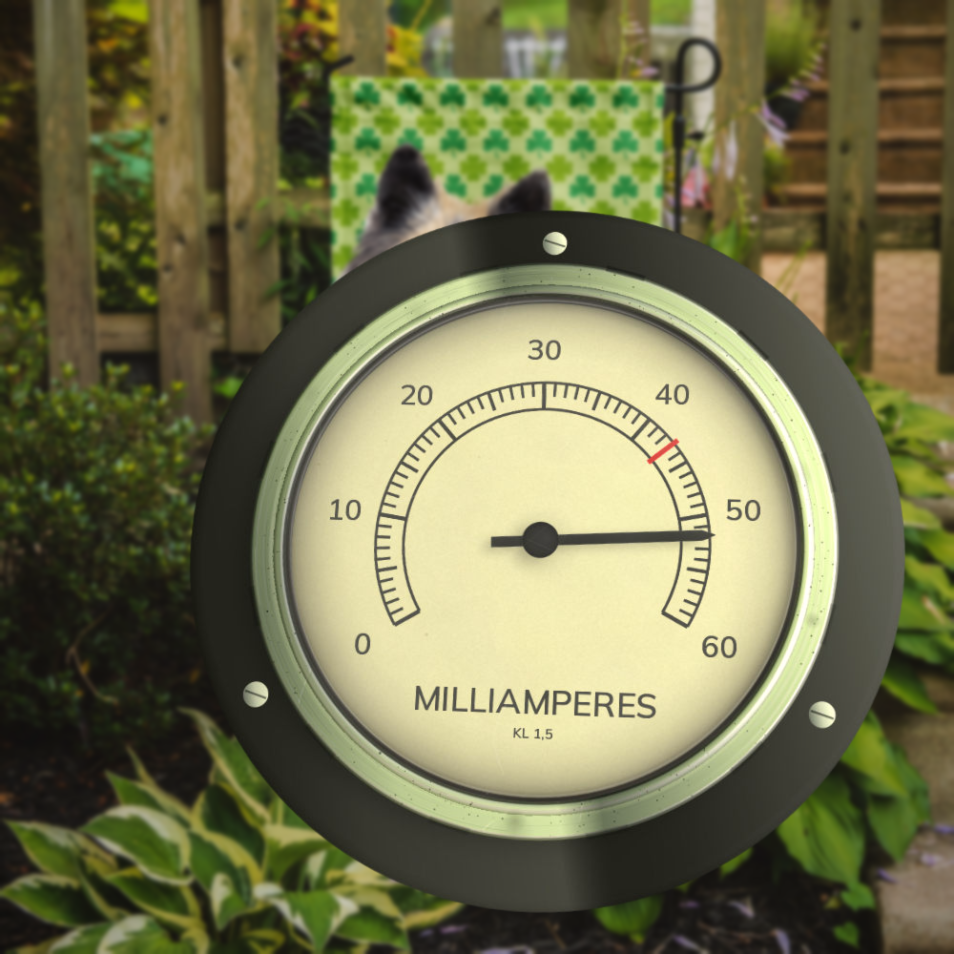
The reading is 52
